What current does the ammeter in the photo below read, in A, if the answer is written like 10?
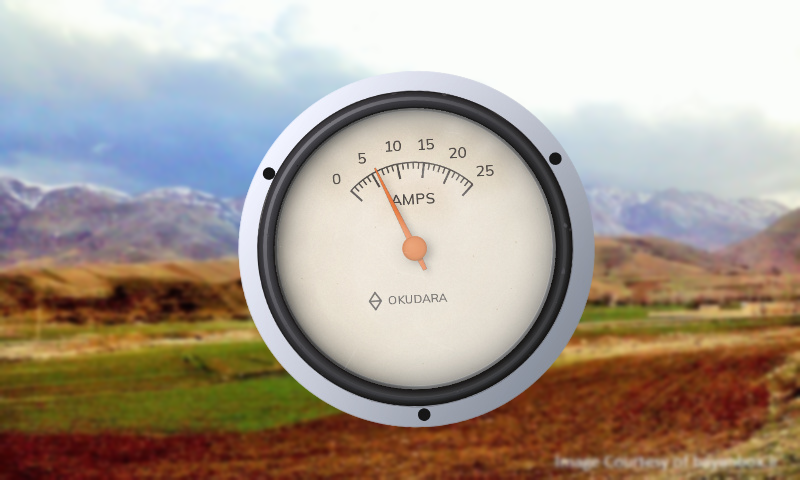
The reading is 6
